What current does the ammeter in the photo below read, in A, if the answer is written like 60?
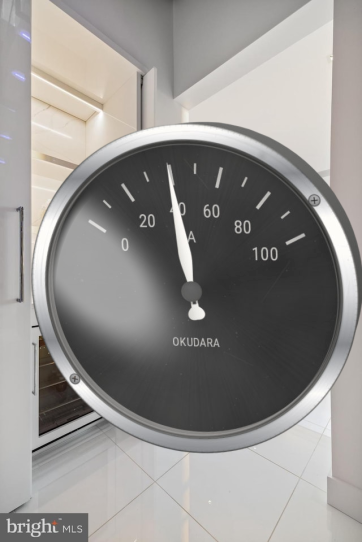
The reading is 40
